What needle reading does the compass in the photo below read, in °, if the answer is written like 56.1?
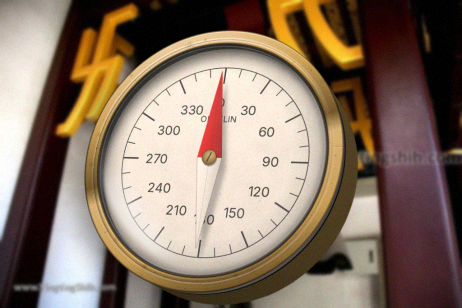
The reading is 0
